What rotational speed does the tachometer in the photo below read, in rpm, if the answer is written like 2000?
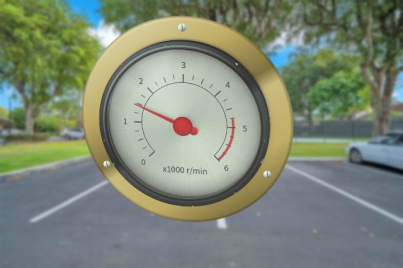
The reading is 1500
